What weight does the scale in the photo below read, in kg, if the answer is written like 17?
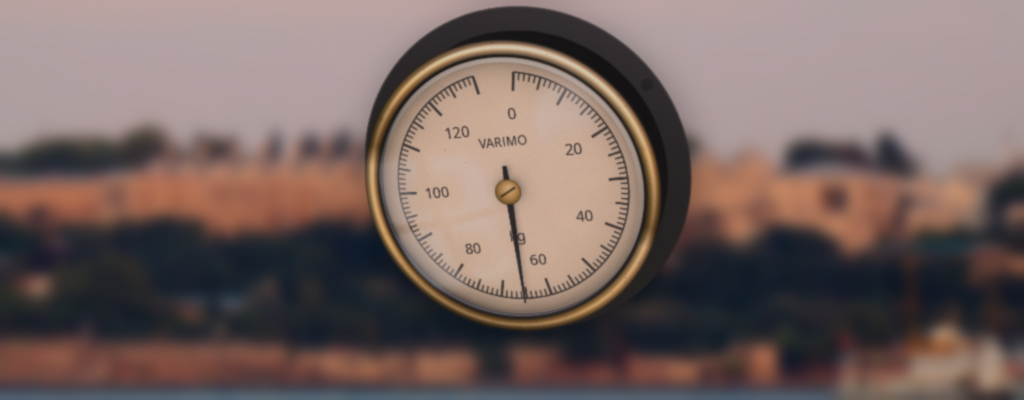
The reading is 65
